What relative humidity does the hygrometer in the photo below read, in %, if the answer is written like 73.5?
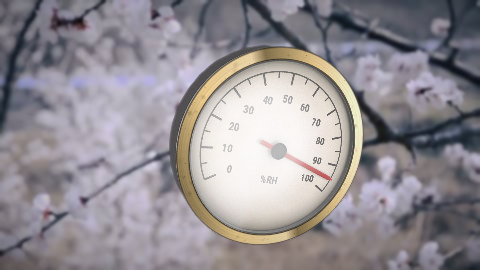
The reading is 95
